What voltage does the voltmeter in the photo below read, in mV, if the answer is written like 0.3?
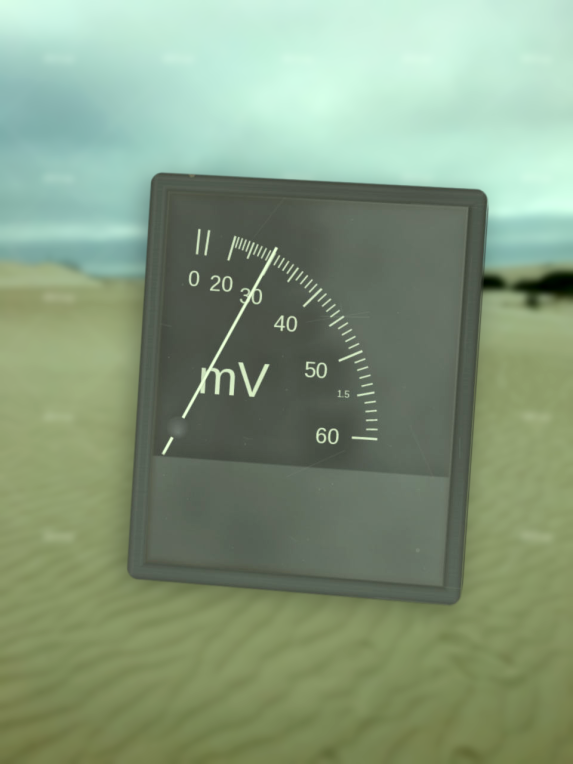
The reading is 30
